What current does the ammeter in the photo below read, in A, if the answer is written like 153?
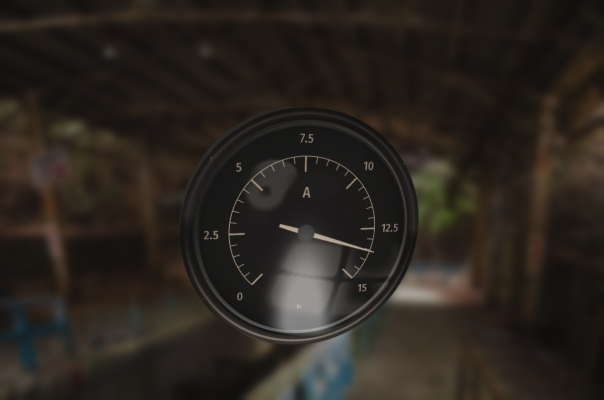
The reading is 13.5
